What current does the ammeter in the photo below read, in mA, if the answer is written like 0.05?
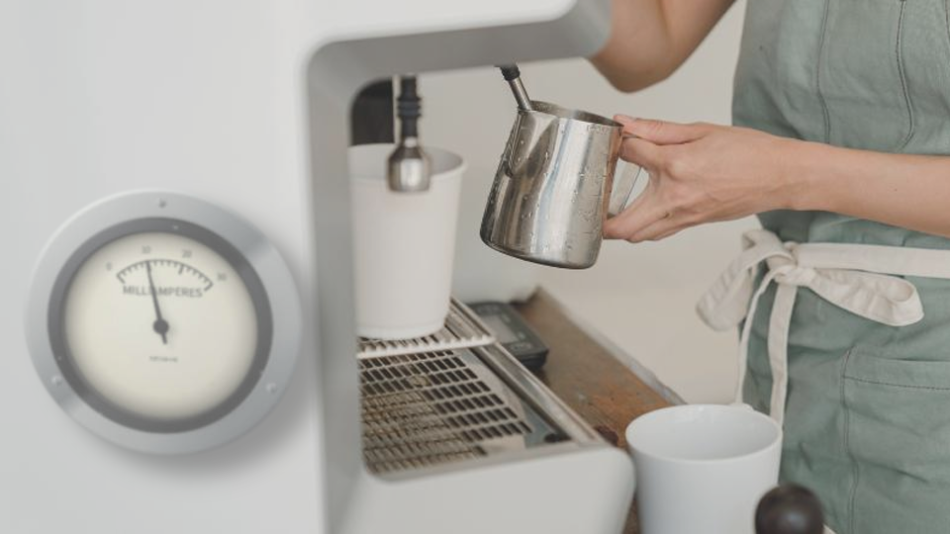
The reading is 10
